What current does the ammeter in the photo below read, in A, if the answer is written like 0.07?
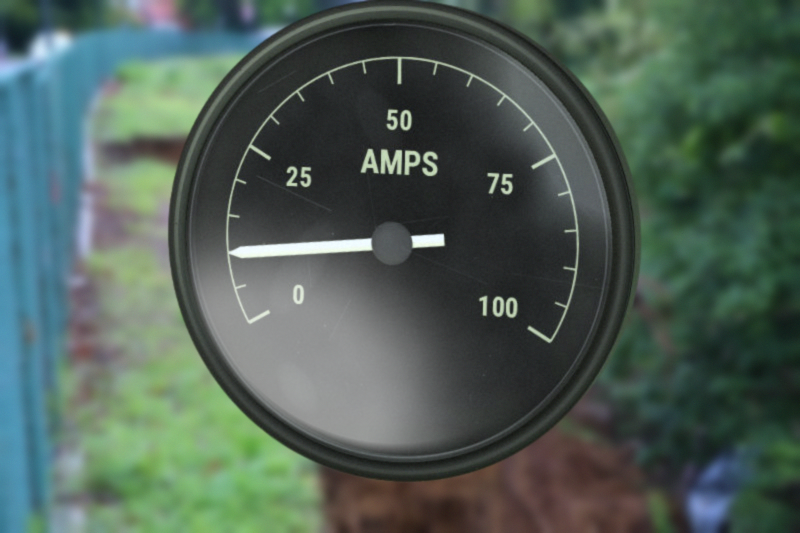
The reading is 10
